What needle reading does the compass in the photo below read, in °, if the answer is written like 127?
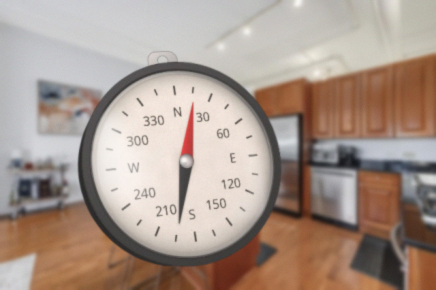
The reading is 15
